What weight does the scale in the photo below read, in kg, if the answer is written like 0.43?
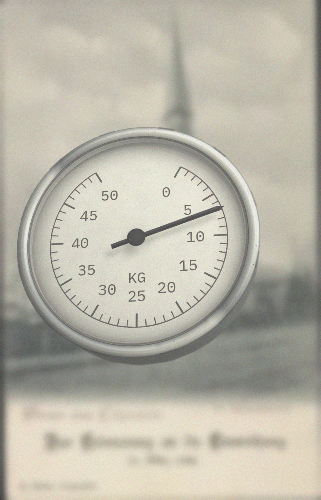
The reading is 7
